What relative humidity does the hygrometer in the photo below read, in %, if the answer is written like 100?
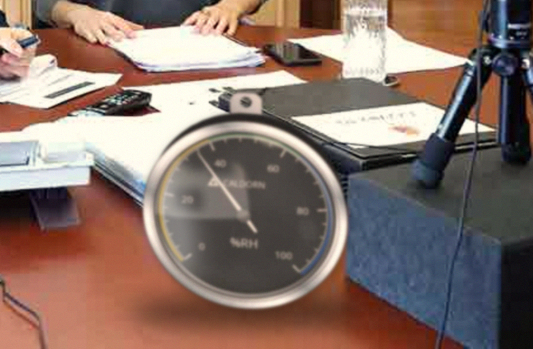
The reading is 36
